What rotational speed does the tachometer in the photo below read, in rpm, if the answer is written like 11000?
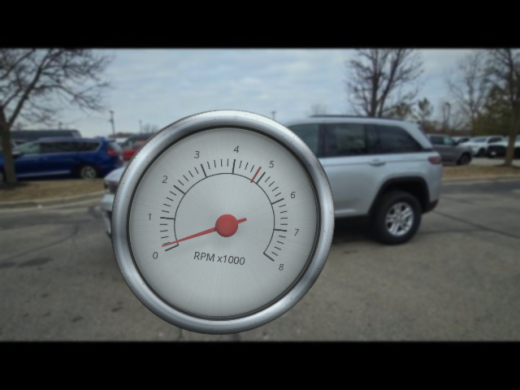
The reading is 200
